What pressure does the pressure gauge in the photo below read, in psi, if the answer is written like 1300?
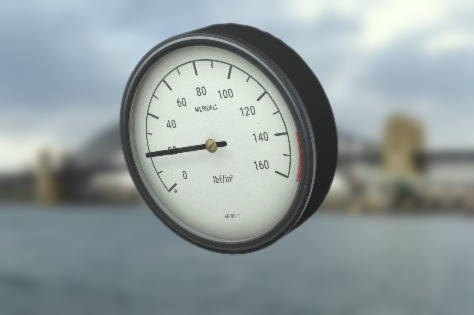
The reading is 20
